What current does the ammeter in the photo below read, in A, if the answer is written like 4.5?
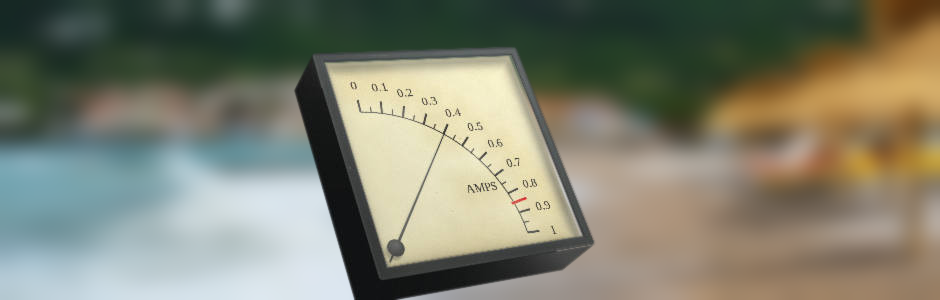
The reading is 0.4
